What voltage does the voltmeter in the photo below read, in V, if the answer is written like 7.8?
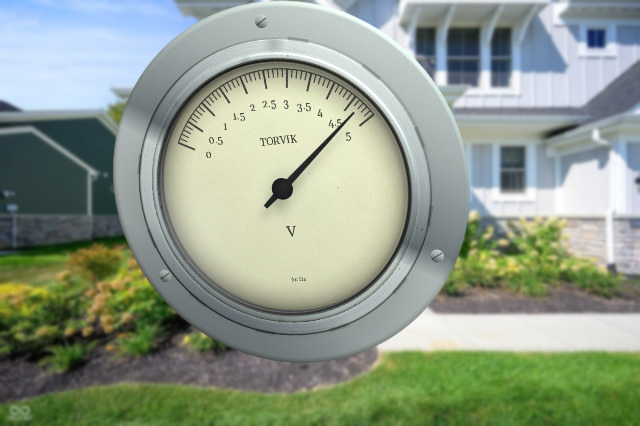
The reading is 4.7
